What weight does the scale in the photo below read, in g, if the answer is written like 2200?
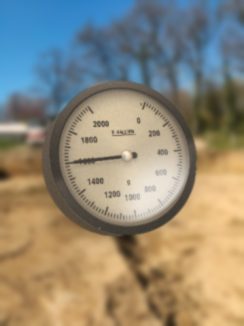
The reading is 1600
